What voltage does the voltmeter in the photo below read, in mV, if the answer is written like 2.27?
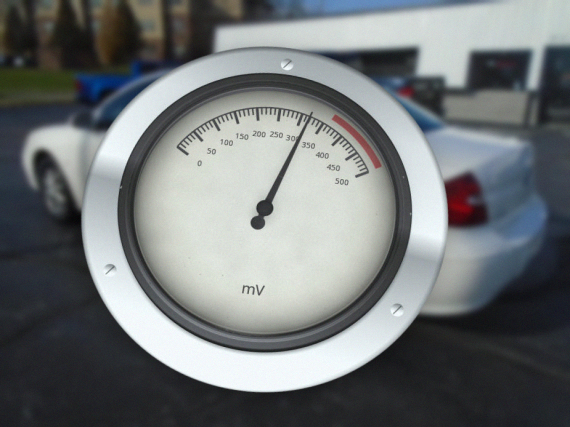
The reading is 320
